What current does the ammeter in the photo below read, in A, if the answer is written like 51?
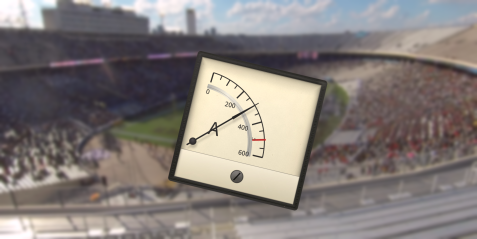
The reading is 300
